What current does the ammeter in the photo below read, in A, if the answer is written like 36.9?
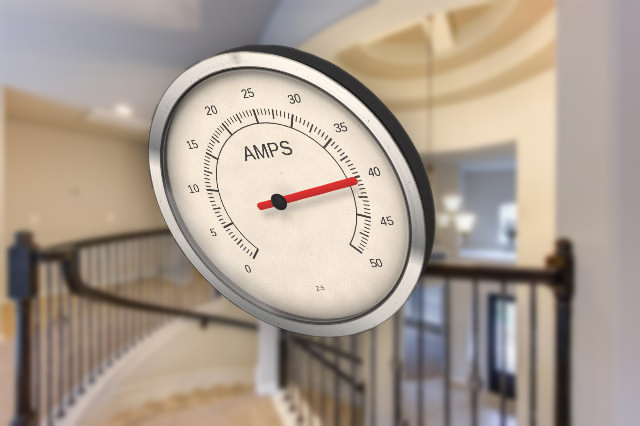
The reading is 40
